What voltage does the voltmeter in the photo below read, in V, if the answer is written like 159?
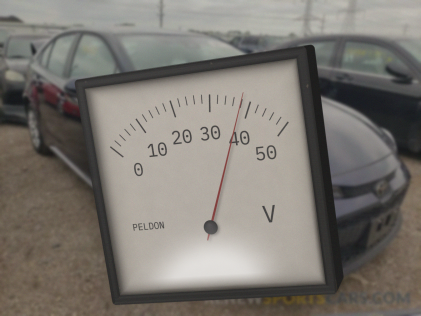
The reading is 38
